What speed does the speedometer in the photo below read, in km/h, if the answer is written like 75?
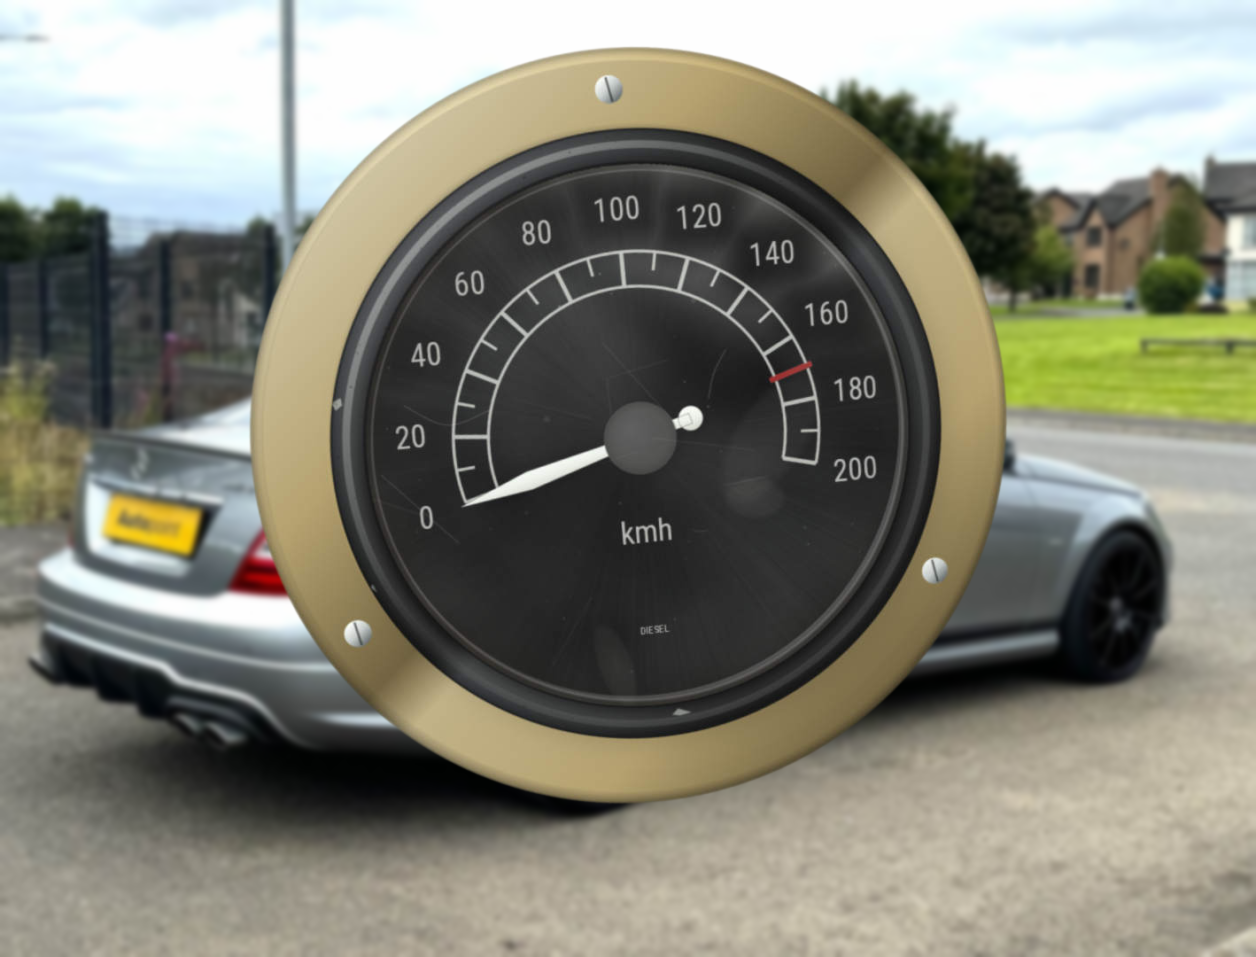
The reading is 0
